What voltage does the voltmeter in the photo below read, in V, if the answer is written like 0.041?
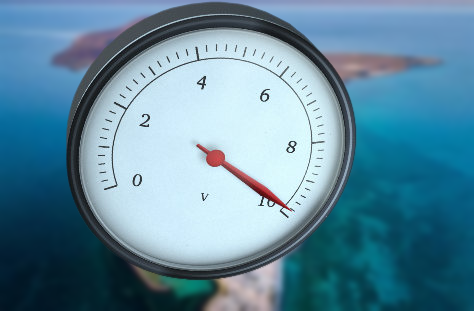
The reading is 9.8
